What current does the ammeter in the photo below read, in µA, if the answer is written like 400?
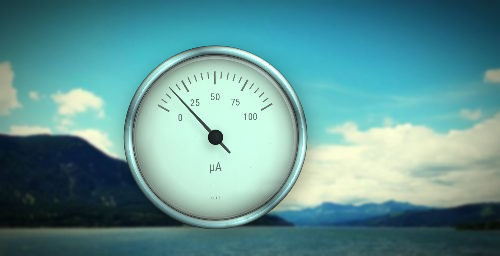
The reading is 15
